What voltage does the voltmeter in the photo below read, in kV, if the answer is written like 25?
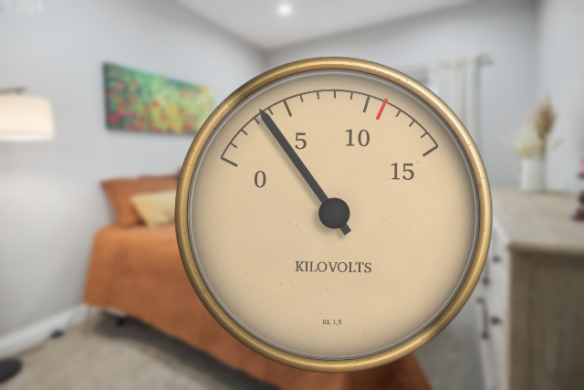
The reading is 3.5
